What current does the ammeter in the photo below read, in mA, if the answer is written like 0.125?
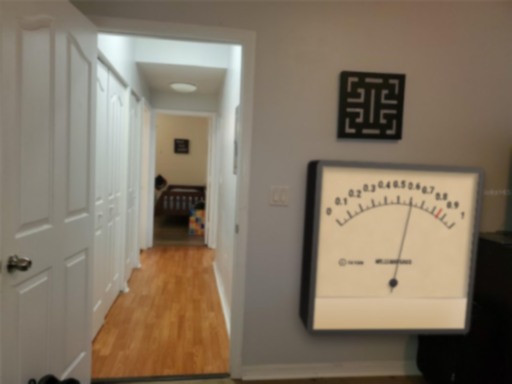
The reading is 0.6
